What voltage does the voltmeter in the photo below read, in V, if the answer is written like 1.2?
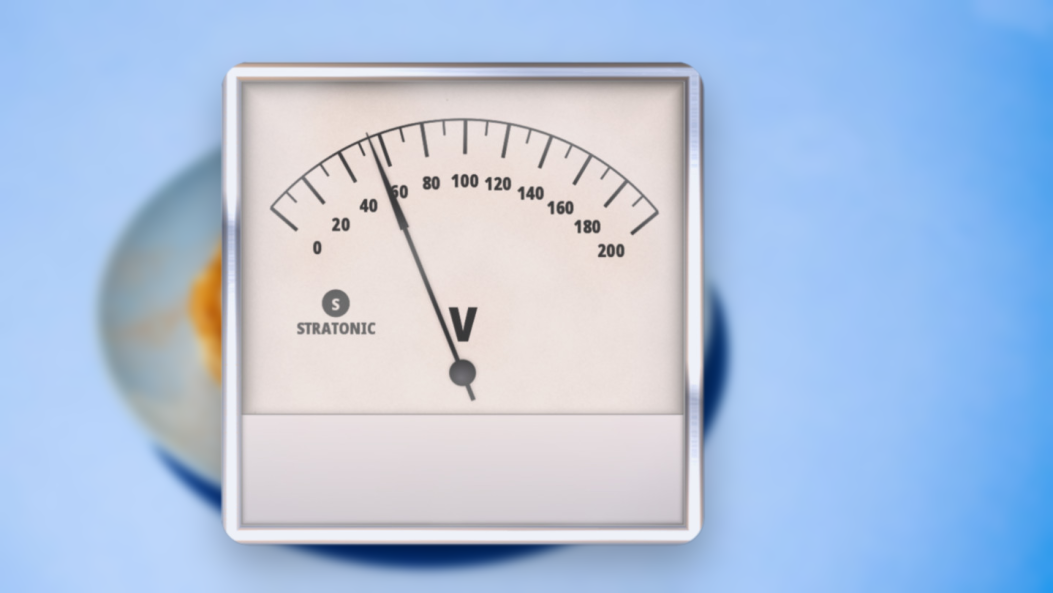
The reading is 55
